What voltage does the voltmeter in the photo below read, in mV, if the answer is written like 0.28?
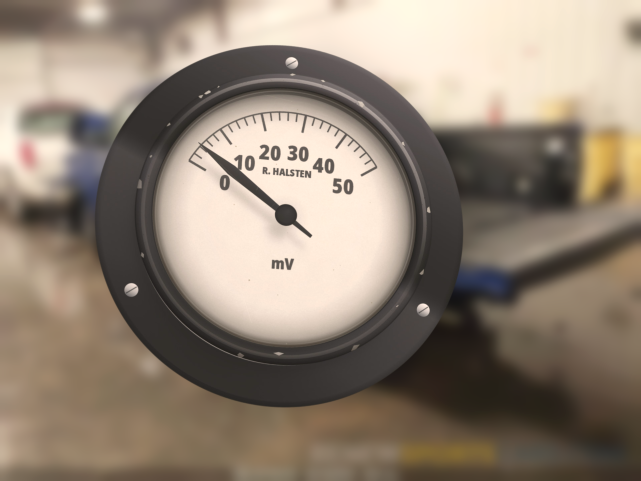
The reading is 4
